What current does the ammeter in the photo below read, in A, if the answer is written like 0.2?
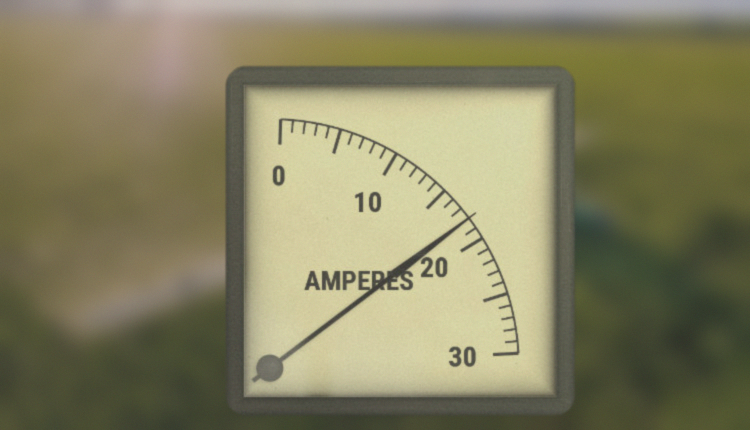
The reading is 18
